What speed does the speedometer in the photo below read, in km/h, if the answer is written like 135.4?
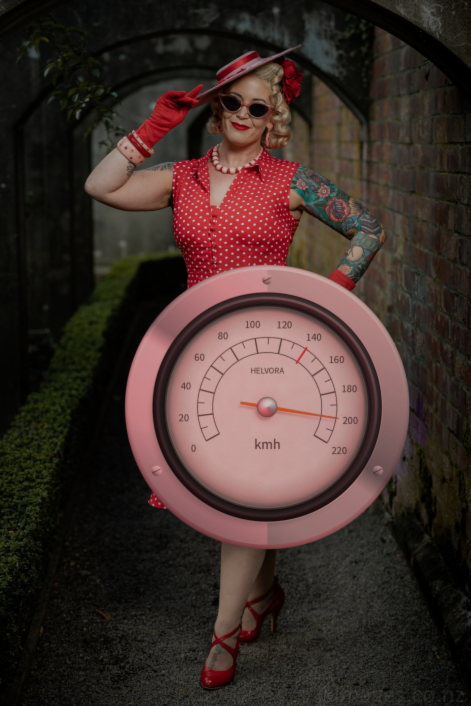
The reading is 200
